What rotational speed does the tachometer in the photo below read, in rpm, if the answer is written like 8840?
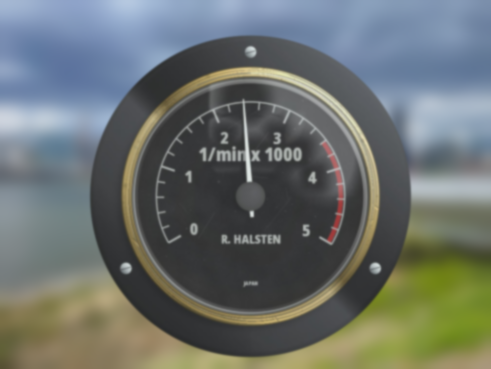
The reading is 2400
